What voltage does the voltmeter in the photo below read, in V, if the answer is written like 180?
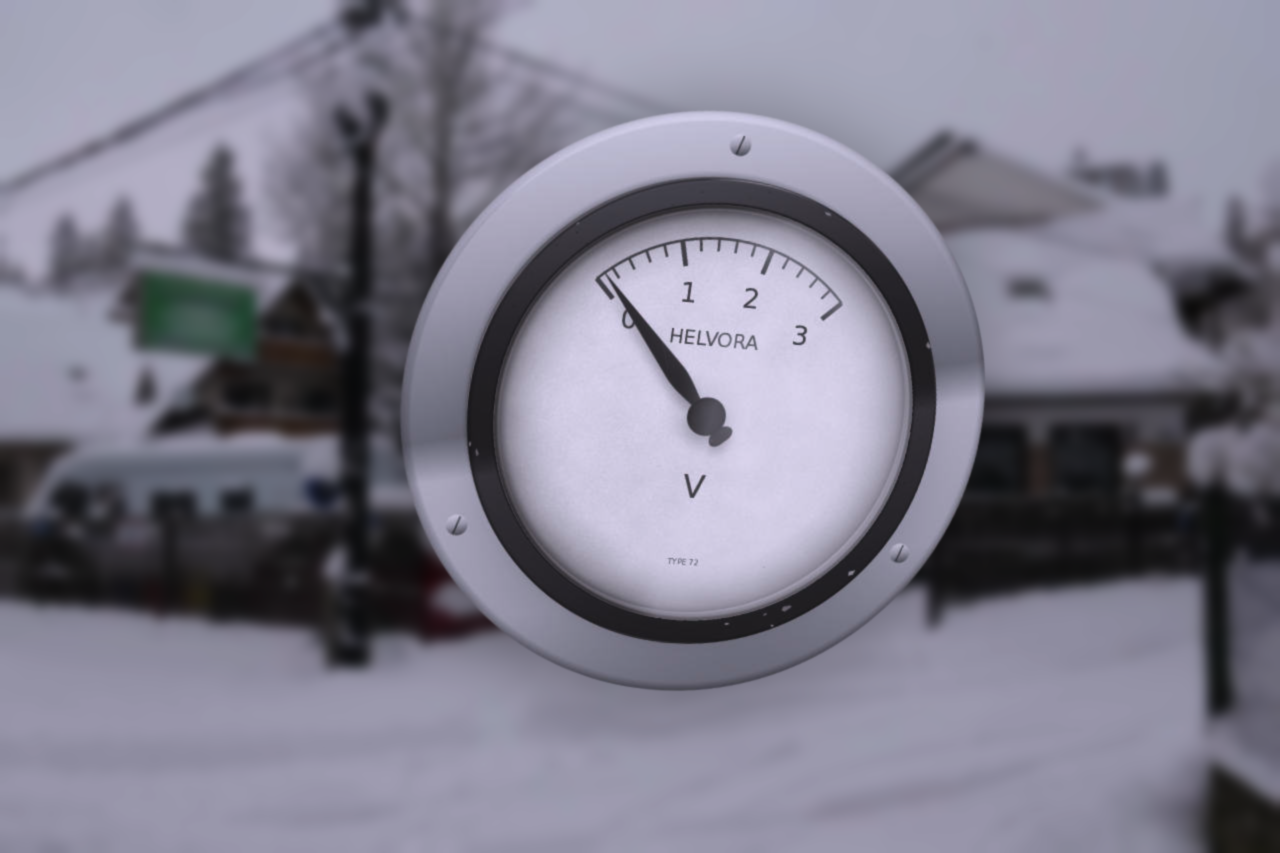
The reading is 0.1
